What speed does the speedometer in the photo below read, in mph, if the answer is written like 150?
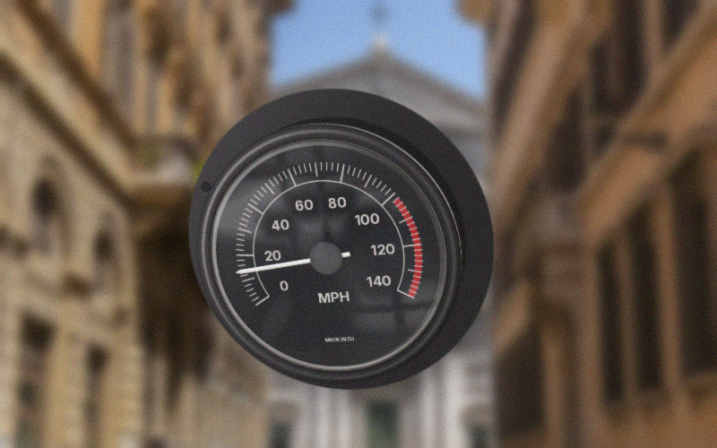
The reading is 14
